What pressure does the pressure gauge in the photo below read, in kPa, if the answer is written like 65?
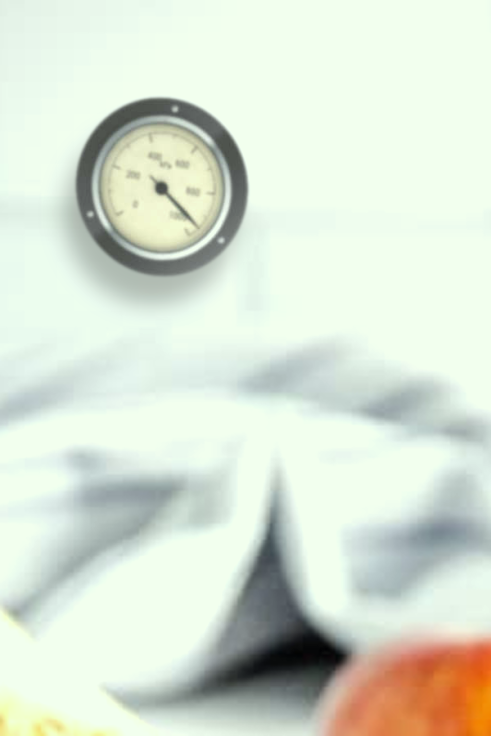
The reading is 950
